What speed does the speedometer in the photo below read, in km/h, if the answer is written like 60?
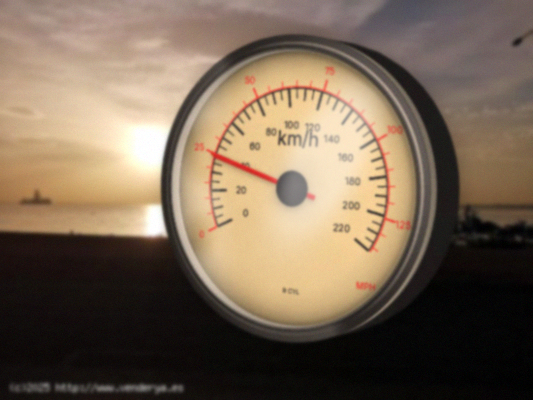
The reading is 40
